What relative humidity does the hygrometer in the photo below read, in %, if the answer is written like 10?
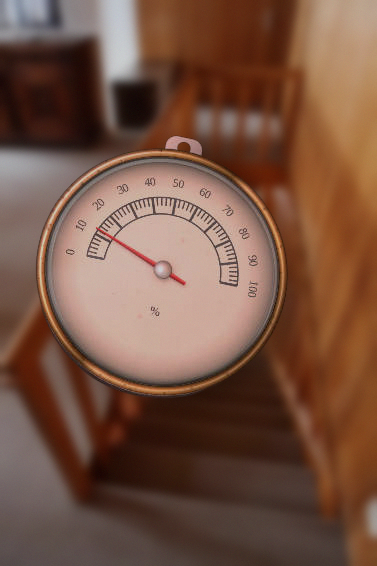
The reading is 12
